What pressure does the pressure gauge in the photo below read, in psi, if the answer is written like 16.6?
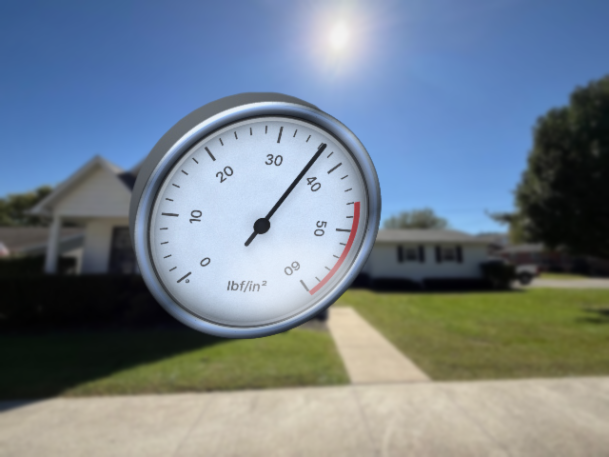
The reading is 36
